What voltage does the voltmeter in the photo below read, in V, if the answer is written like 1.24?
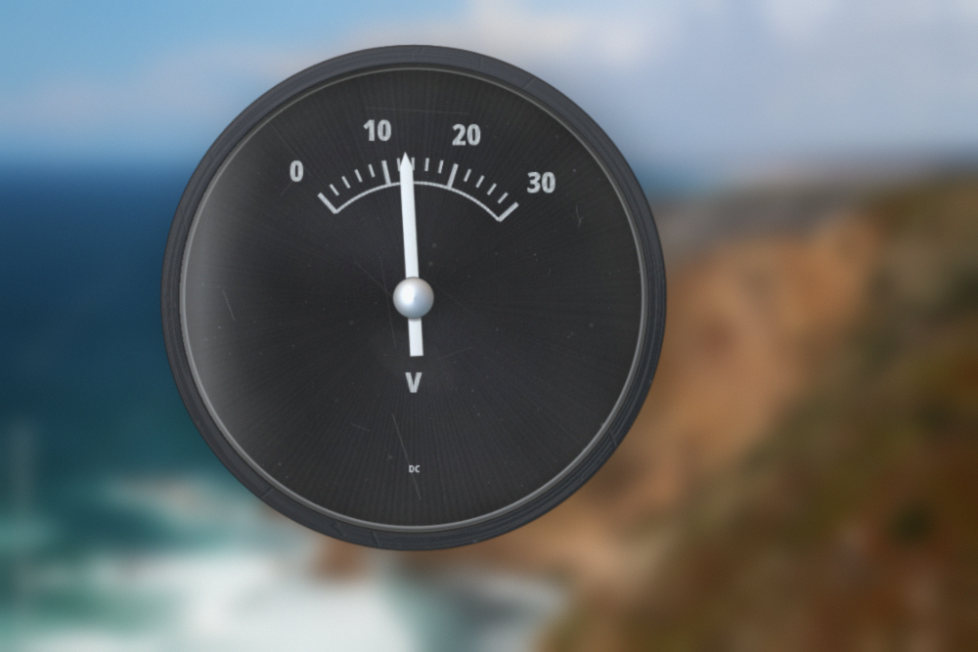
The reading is 13
